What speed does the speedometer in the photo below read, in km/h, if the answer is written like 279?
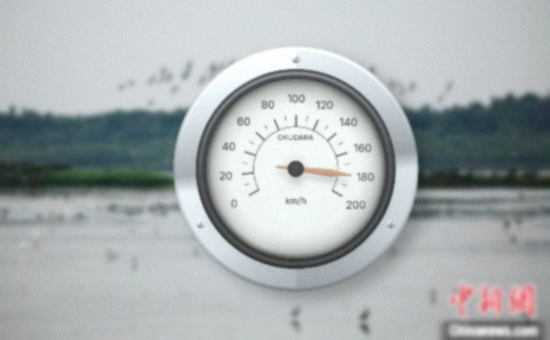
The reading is 180
